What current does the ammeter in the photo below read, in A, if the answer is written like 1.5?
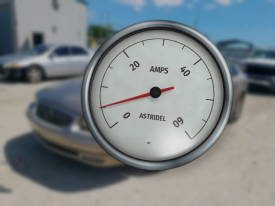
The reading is 5
